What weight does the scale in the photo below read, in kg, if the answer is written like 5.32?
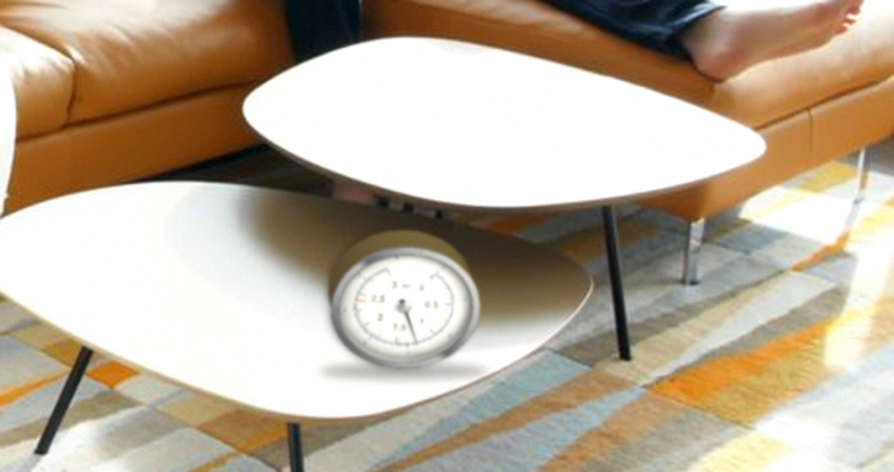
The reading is 1.25
